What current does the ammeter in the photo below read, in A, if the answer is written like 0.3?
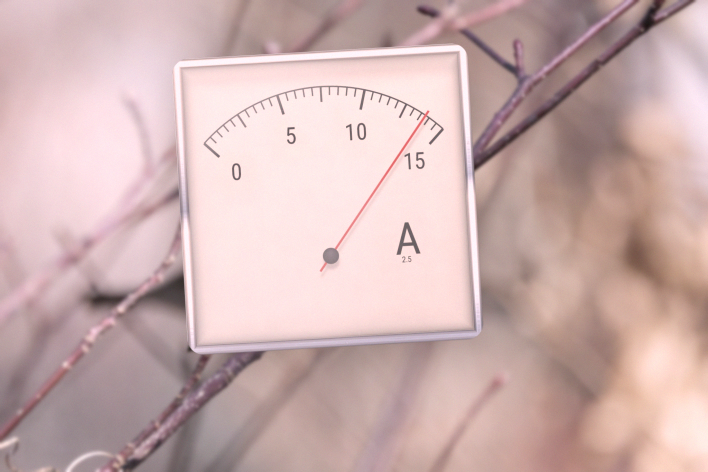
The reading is 13.75
